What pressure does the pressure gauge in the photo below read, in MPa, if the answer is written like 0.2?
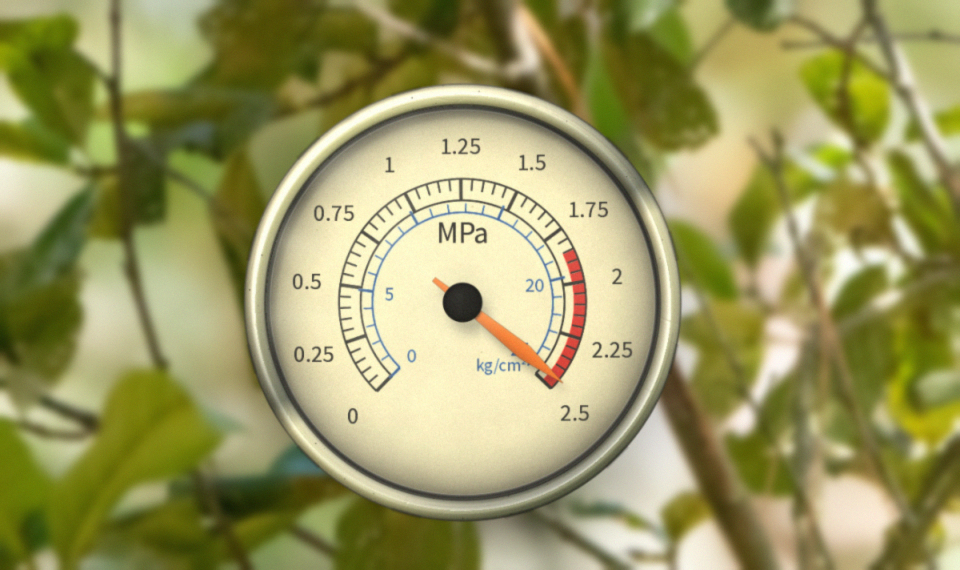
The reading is 2.45
